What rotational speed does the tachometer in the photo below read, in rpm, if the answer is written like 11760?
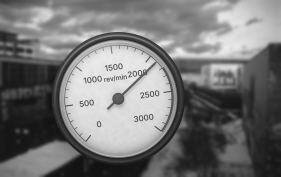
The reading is 2100
